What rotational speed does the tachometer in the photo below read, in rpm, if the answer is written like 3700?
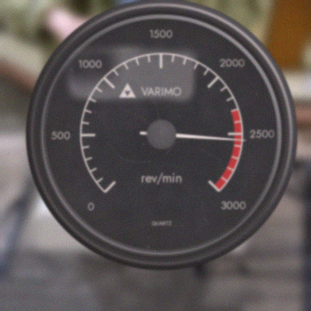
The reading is 2550
